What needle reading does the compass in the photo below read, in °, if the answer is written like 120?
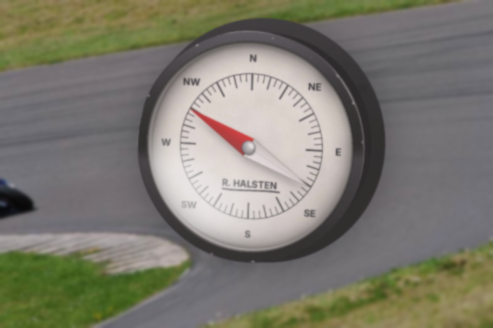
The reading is 300
